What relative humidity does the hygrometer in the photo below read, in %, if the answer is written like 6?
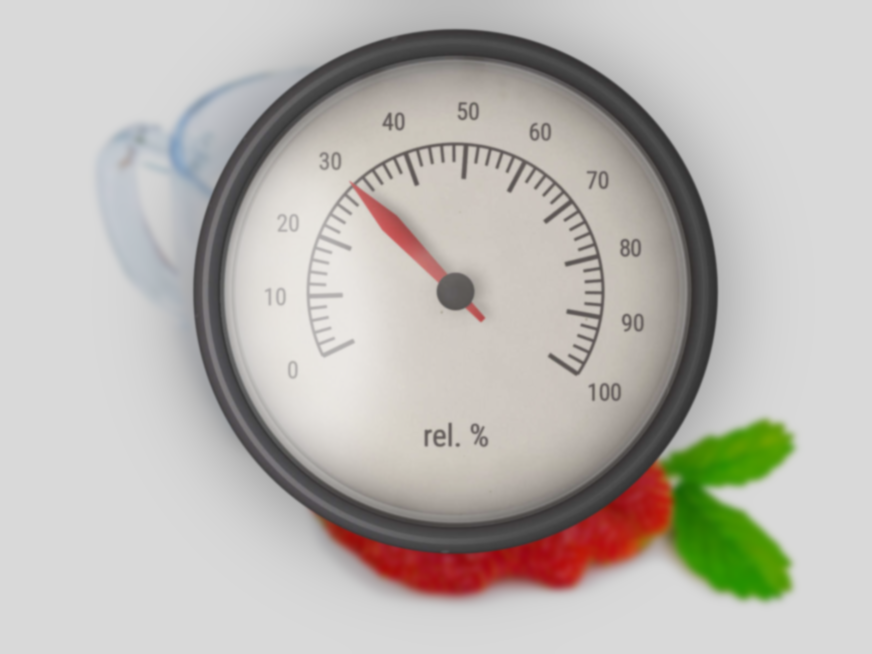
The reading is 30
